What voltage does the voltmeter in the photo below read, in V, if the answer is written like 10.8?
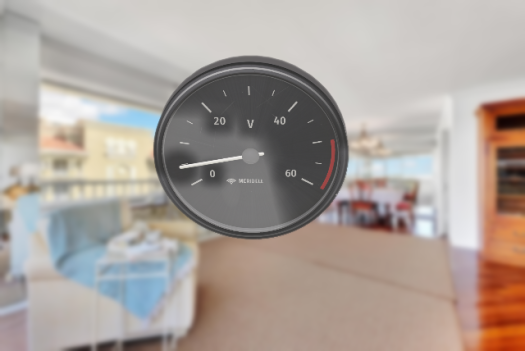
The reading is 5
